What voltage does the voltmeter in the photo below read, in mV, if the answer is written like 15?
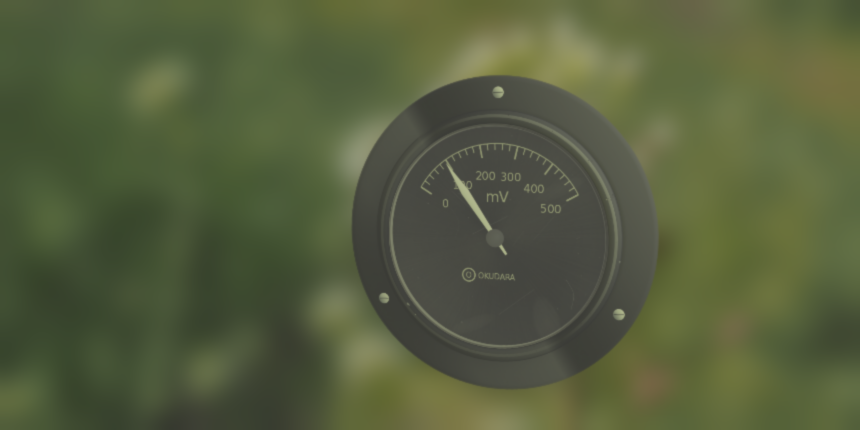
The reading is 100
